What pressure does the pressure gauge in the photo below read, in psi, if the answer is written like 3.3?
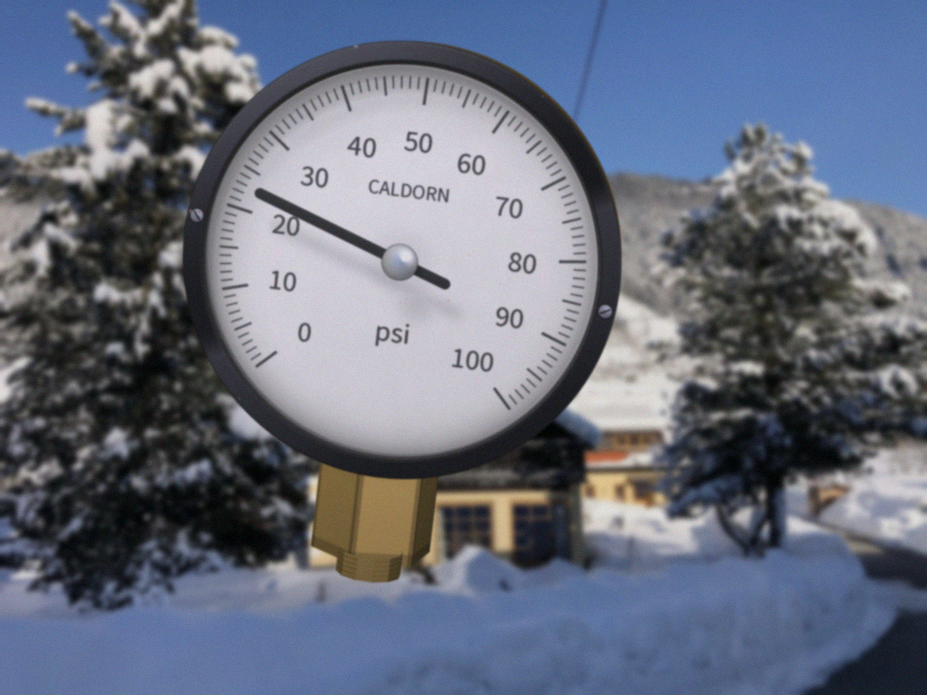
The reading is 23
